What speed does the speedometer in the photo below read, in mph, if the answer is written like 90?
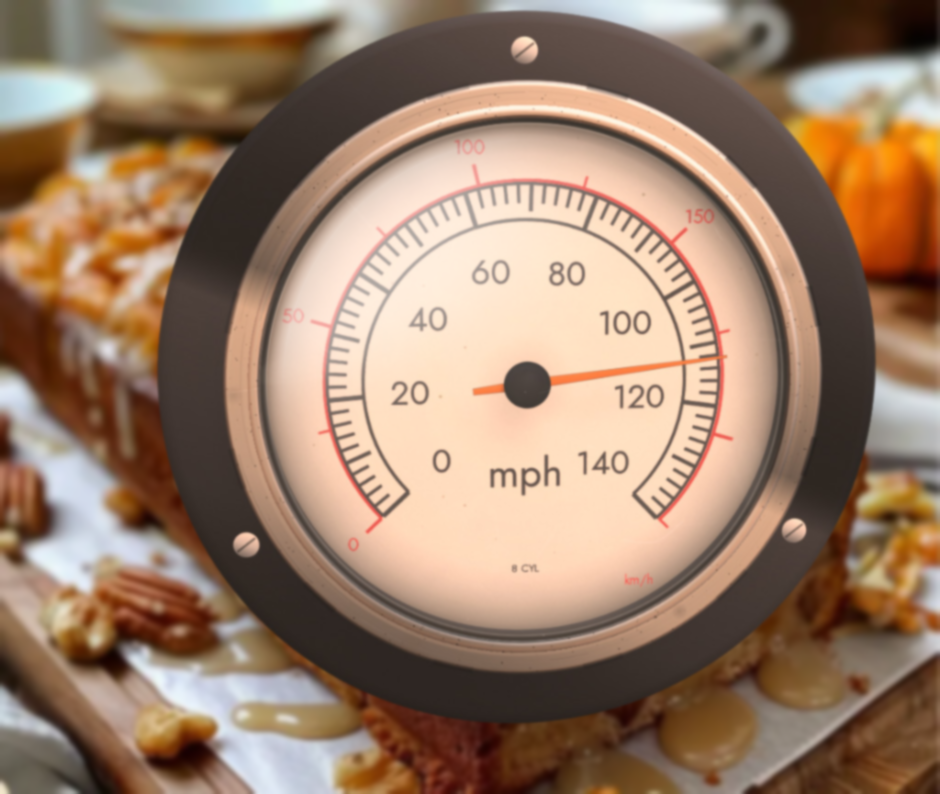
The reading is 112
